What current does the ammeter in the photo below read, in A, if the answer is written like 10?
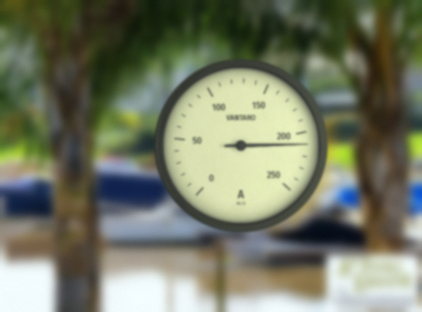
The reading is 210
